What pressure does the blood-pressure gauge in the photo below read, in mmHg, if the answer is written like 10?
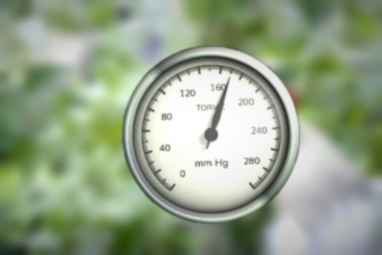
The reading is 170
